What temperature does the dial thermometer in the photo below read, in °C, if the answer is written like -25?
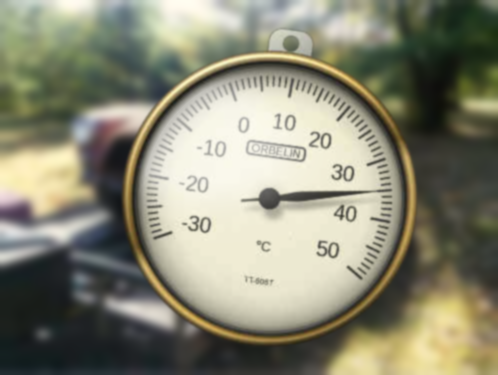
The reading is 35
